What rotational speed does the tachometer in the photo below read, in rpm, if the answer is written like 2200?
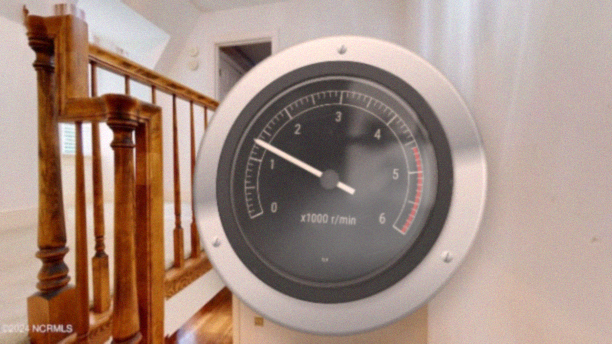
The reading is 1300
